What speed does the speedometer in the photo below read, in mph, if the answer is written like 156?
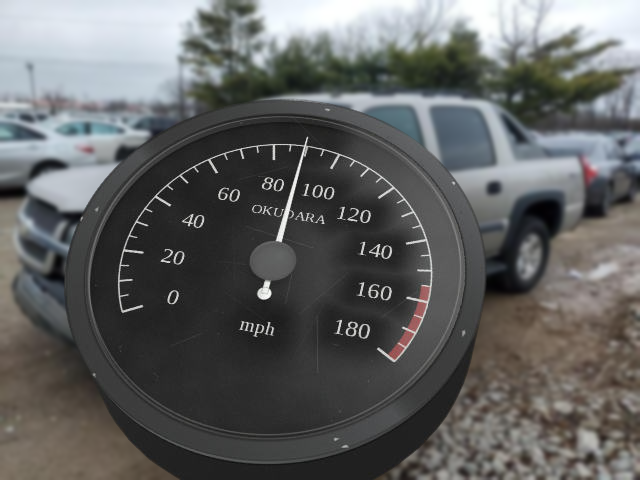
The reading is 90
